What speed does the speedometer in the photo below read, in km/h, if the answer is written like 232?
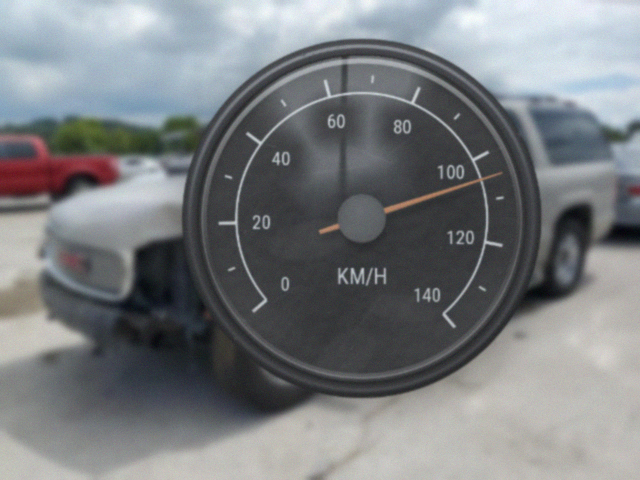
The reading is 105
